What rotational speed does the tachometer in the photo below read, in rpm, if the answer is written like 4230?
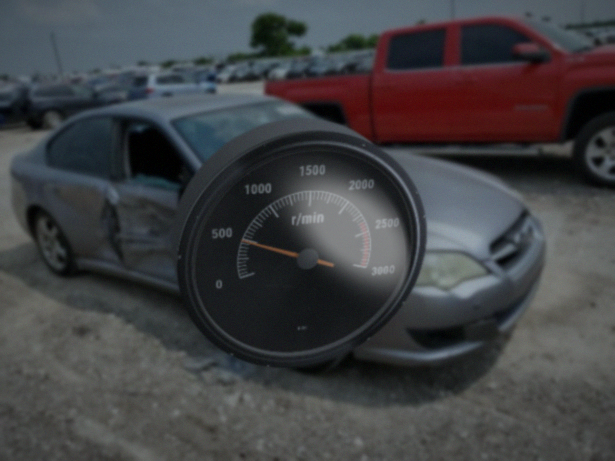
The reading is 500
